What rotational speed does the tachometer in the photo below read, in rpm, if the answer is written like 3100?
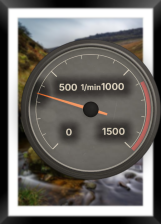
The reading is 350
